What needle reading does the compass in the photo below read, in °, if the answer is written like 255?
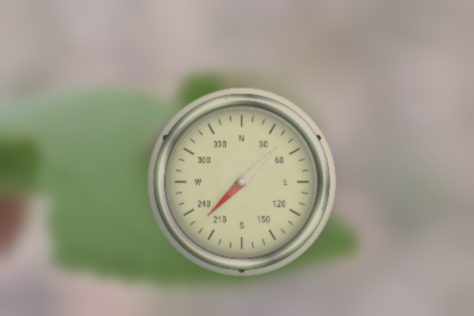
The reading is 225
